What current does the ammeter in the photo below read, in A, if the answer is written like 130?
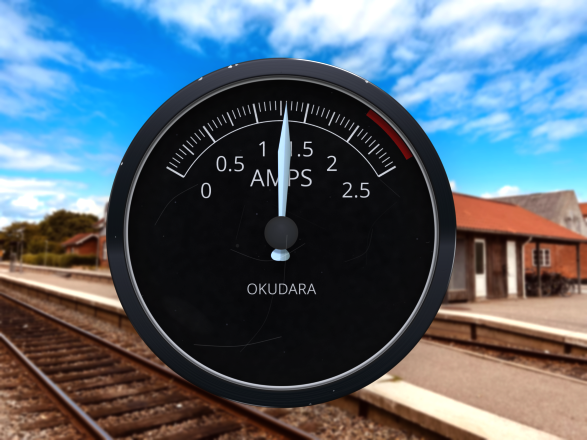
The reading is 1.3
